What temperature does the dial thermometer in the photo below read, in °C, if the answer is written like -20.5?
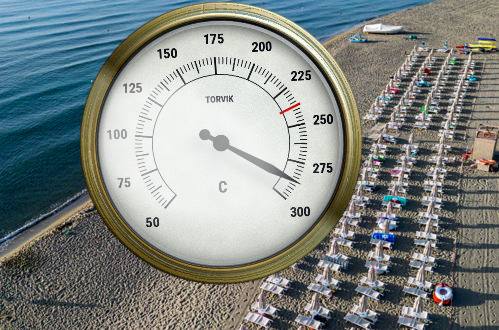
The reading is 287.5
